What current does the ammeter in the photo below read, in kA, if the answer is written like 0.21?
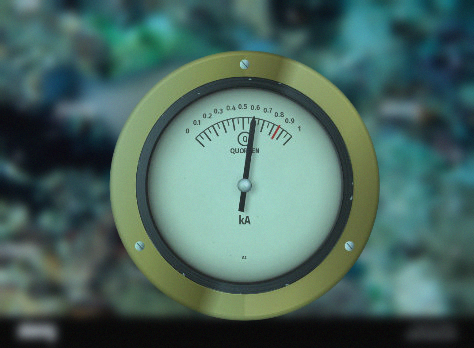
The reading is 0.6
